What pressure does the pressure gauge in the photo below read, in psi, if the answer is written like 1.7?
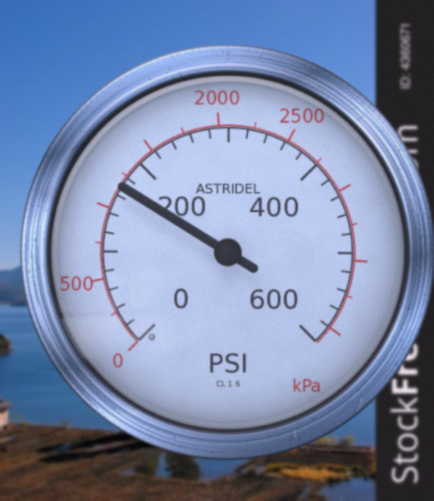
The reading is 170
